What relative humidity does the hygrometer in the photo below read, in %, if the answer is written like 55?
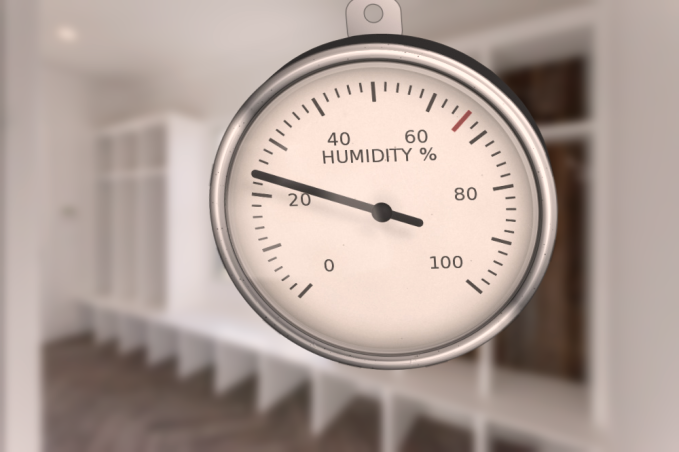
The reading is 24
